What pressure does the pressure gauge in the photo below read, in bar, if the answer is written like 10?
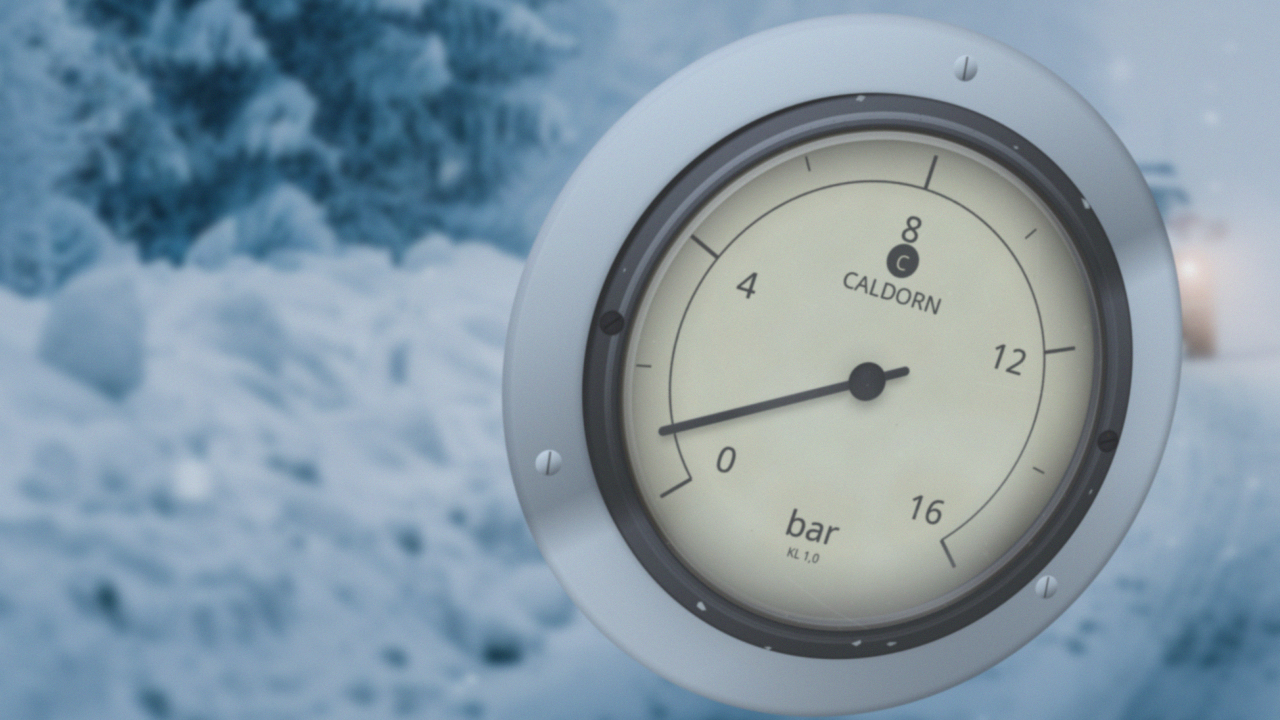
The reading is 1
